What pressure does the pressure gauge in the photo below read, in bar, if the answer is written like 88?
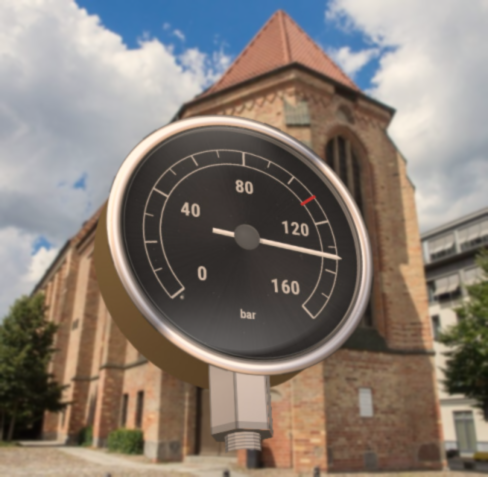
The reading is 135
